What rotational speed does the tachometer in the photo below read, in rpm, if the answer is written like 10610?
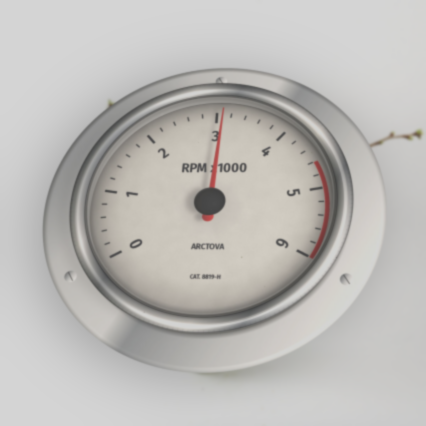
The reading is 3100
